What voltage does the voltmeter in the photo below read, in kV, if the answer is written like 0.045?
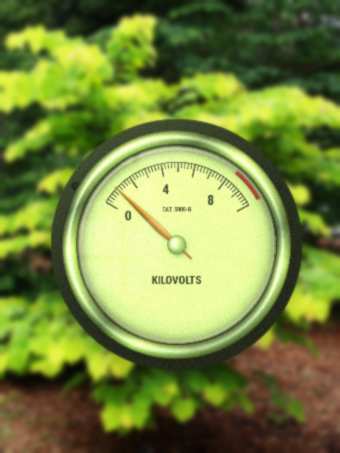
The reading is 1
